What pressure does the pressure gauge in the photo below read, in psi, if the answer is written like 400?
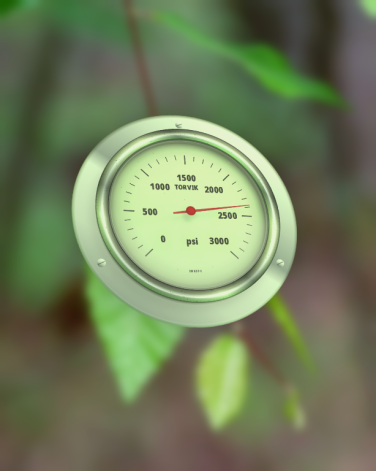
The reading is 2400
